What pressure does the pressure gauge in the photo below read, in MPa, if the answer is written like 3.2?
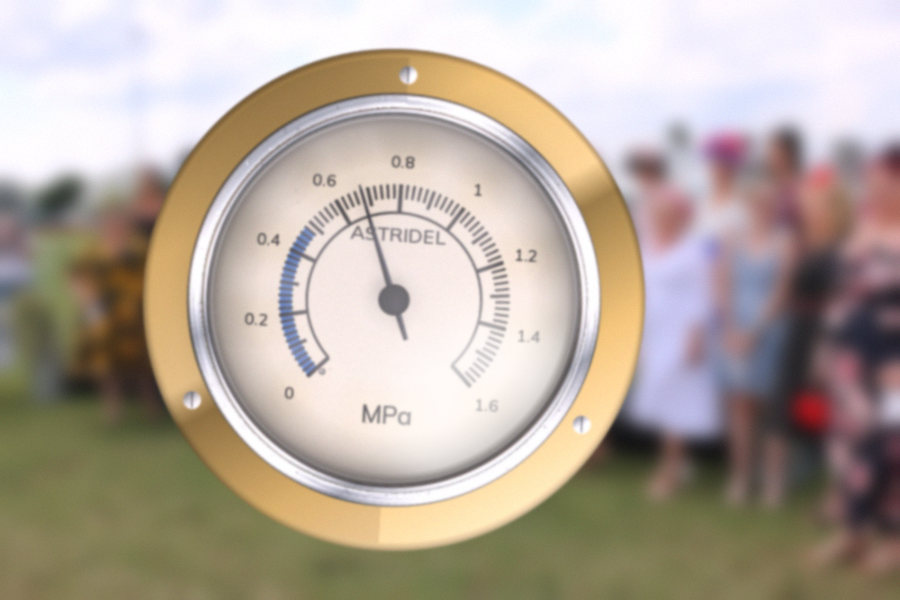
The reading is 0.68
